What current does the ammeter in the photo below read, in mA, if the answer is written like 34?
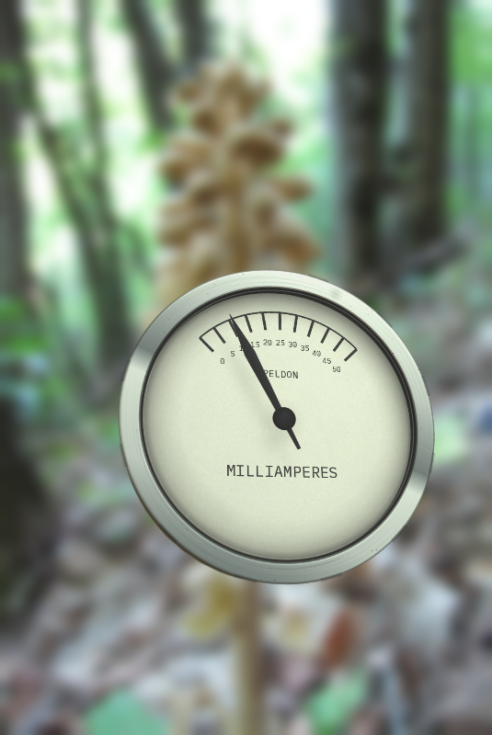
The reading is 10
